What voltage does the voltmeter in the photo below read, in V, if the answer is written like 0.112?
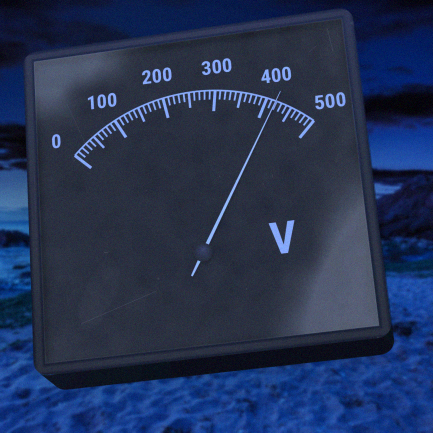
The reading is 420
